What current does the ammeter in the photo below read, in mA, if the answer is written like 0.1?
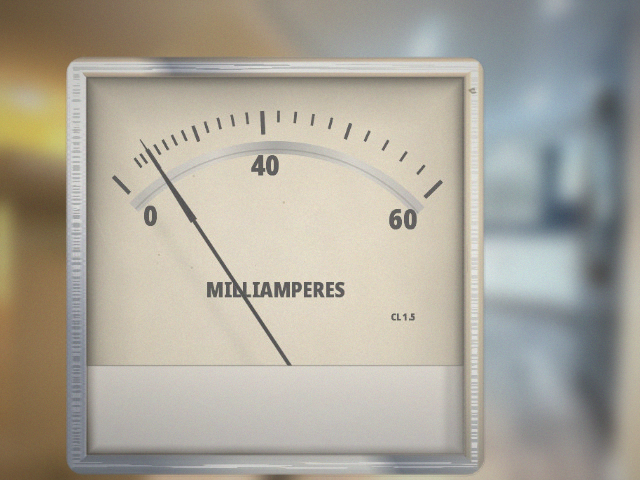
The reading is 20
